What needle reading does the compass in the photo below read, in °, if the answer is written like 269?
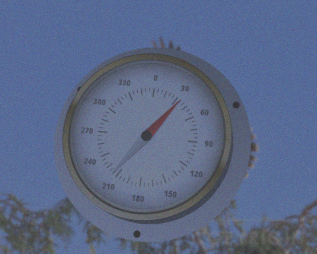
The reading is 35
